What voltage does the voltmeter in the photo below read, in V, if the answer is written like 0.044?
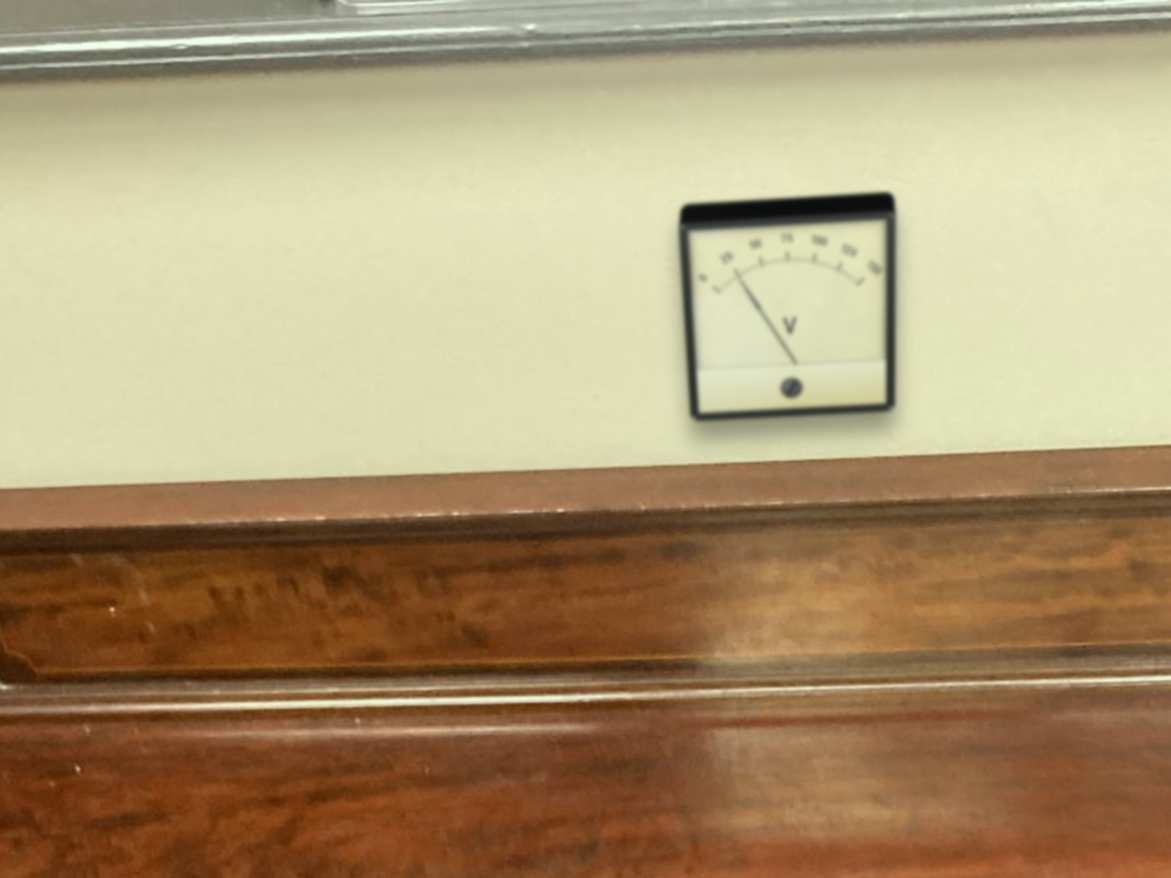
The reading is 25
